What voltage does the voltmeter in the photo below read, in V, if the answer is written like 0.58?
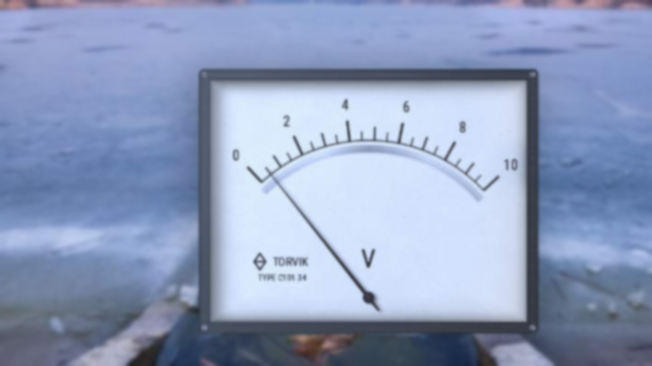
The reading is 0.5
